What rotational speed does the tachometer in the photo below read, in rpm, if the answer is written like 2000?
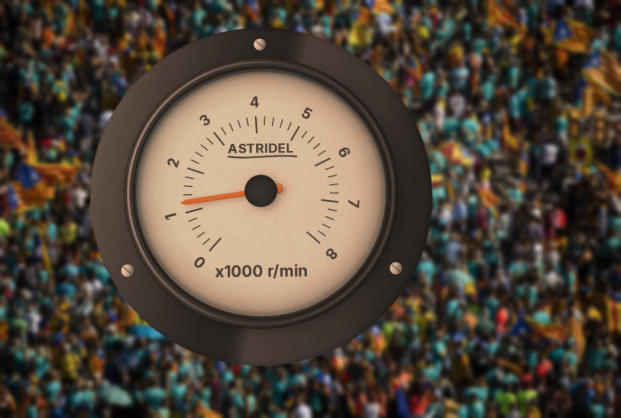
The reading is 1200
